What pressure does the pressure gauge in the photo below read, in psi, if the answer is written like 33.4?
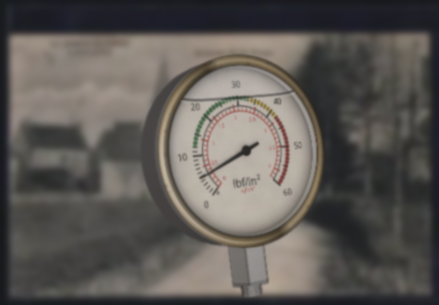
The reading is 5
